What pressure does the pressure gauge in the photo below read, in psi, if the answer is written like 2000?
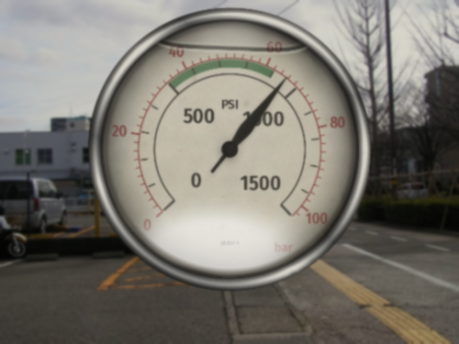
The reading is 950
